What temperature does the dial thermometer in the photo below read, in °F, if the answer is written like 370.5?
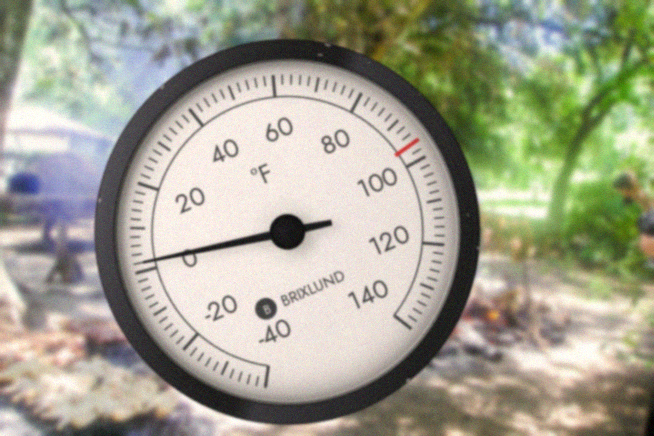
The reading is 2
